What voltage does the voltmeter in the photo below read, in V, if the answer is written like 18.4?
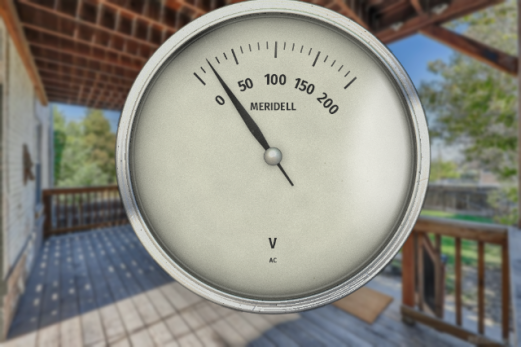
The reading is 20
